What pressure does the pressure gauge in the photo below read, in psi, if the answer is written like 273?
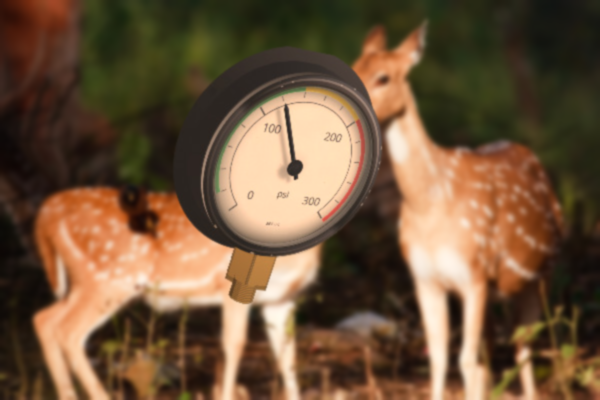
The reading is 120
